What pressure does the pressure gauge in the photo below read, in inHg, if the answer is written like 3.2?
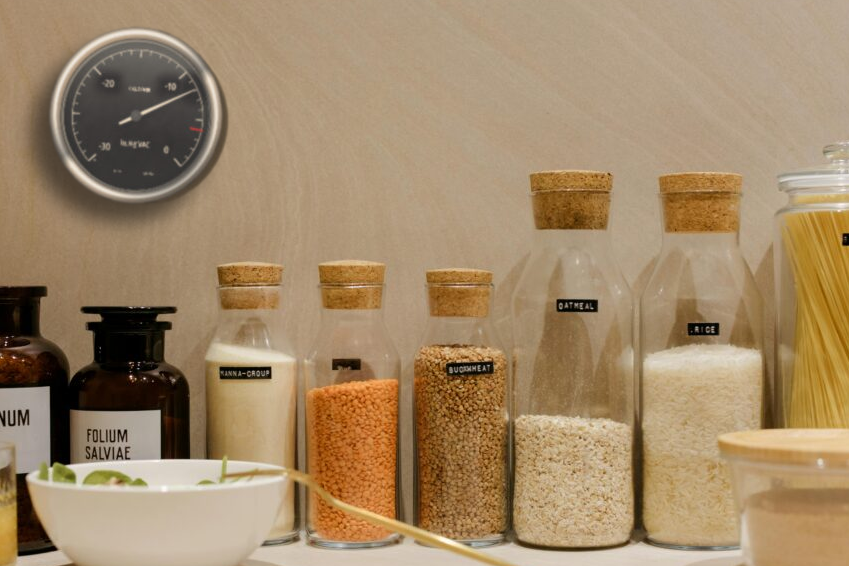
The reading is -8
